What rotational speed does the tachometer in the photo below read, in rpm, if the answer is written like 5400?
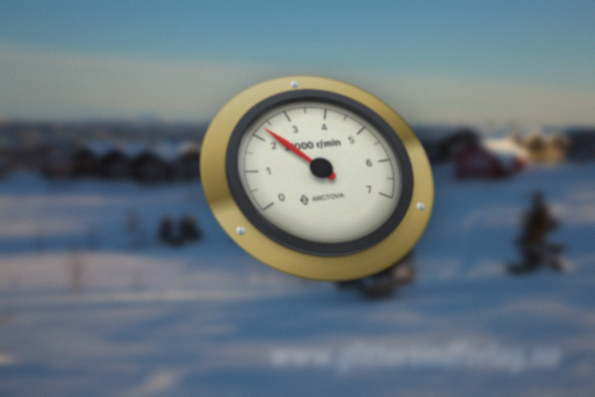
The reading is 2250
